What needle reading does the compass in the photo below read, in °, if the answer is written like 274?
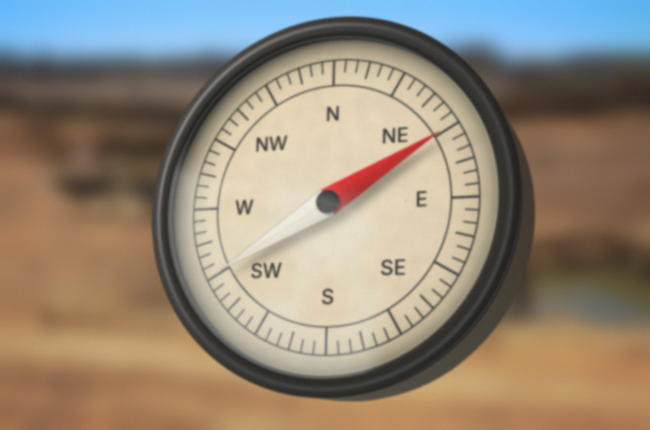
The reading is 60
